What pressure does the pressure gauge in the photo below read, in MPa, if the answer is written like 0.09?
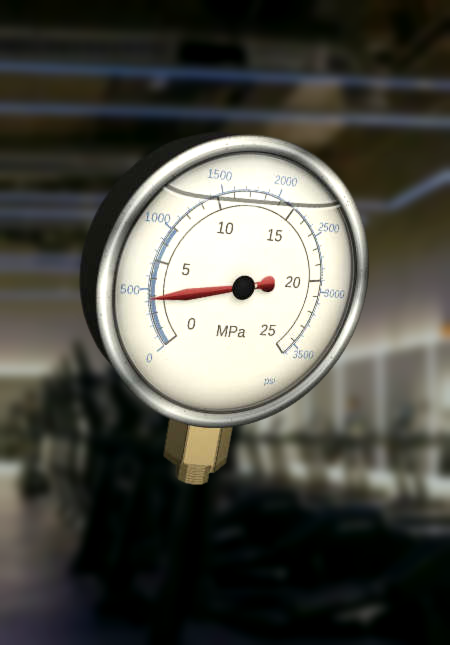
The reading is 3
